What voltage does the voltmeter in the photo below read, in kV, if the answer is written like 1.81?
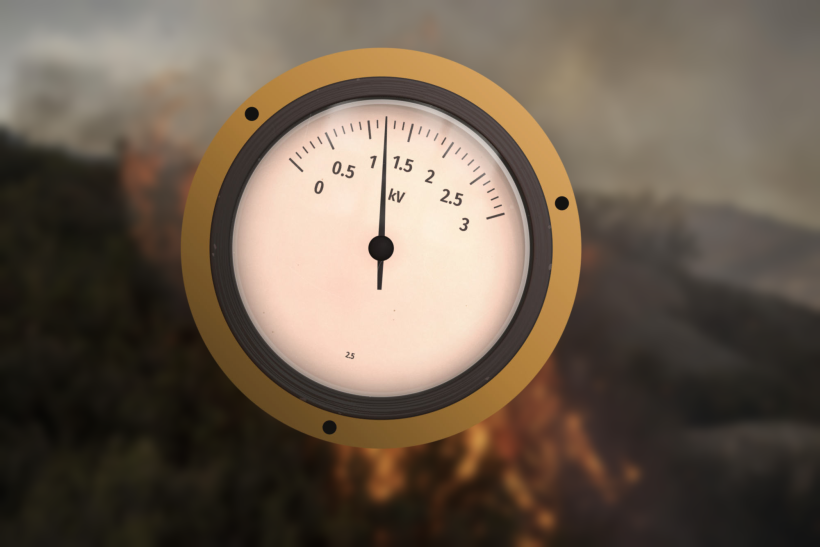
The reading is 1.2
